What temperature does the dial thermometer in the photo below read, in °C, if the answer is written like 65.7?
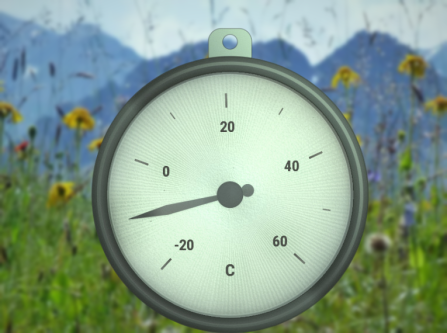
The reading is -10
